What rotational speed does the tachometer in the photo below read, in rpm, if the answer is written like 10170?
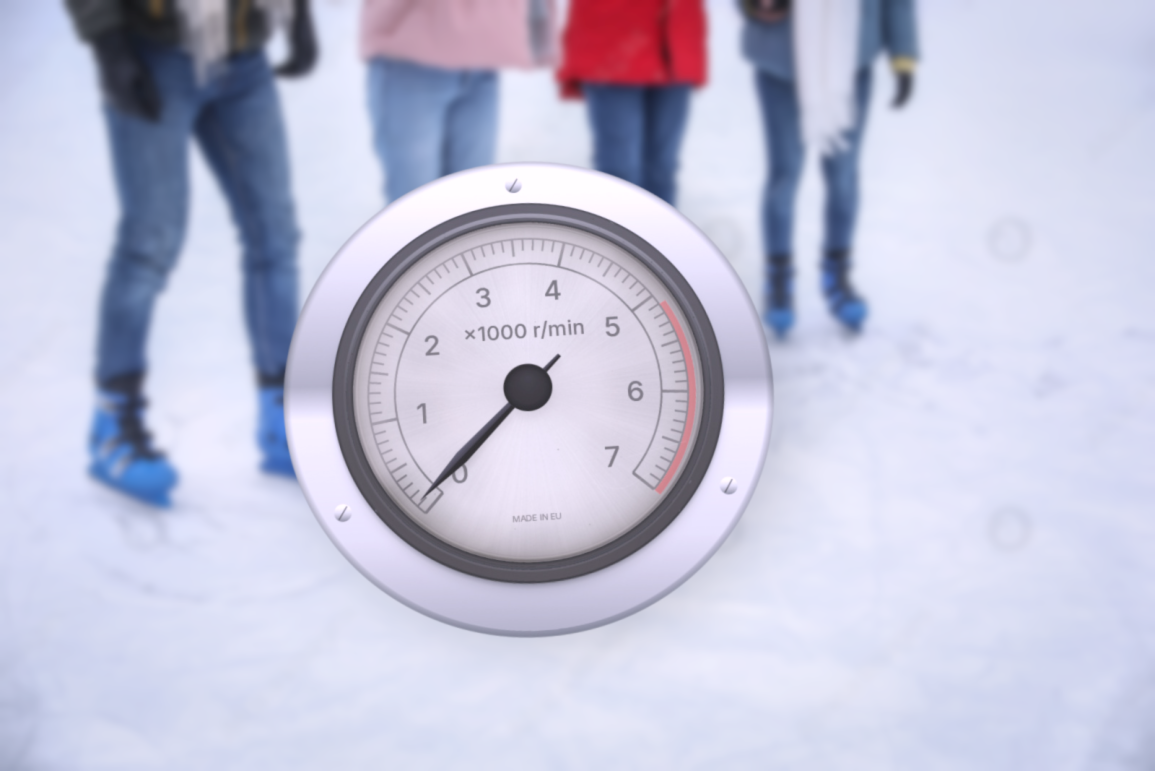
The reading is 100
